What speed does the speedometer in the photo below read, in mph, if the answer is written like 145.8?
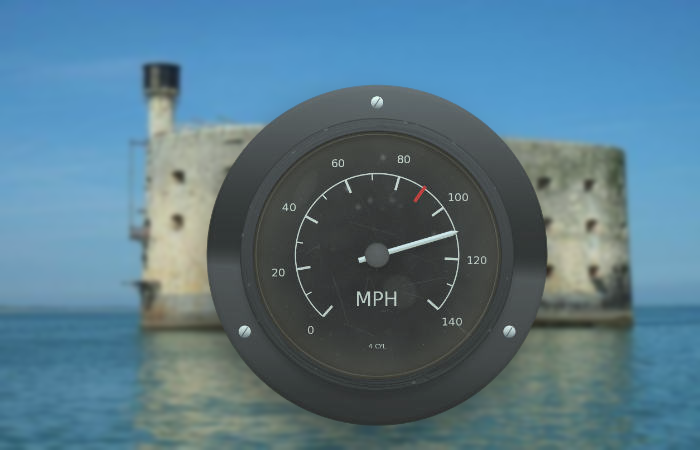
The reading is 110
